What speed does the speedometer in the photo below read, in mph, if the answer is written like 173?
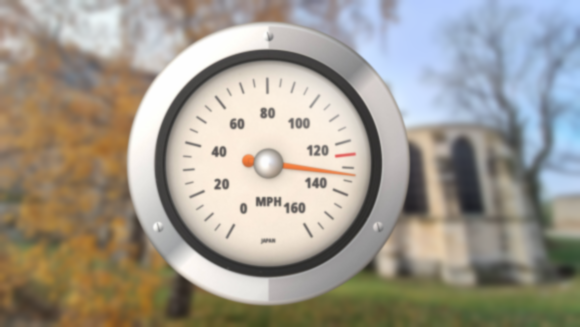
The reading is 132.5
